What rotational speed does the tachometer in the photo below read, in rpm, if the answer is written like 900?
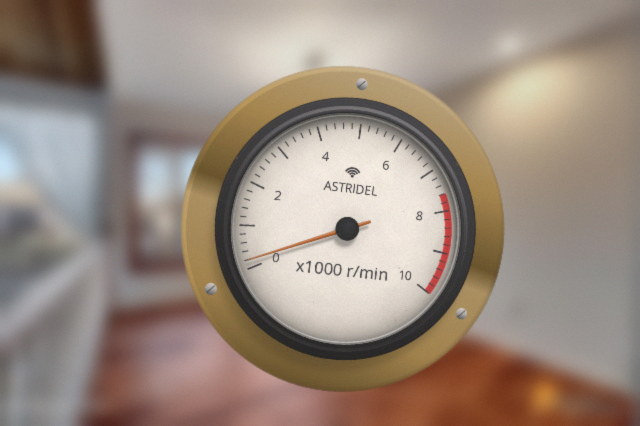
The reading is 200
